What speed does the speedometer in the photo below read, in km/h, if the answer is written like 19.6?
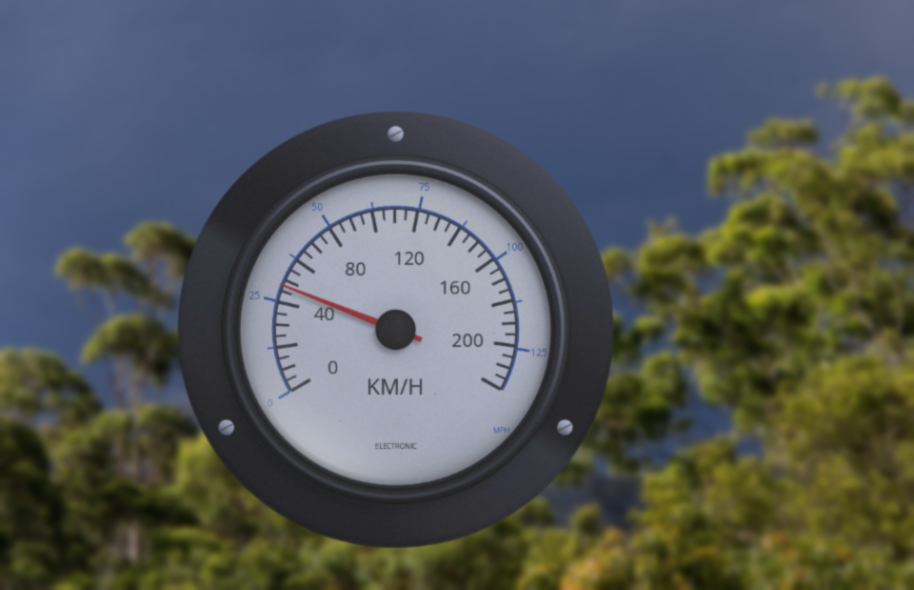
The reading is 47.5
